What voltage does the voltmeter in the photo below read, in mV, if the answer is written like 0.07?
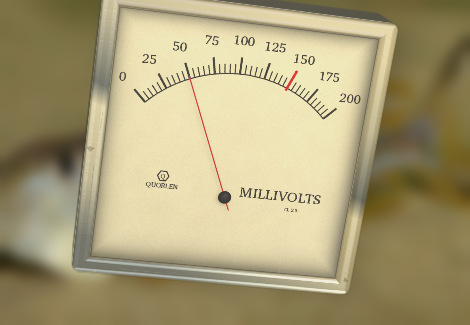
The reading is 50
